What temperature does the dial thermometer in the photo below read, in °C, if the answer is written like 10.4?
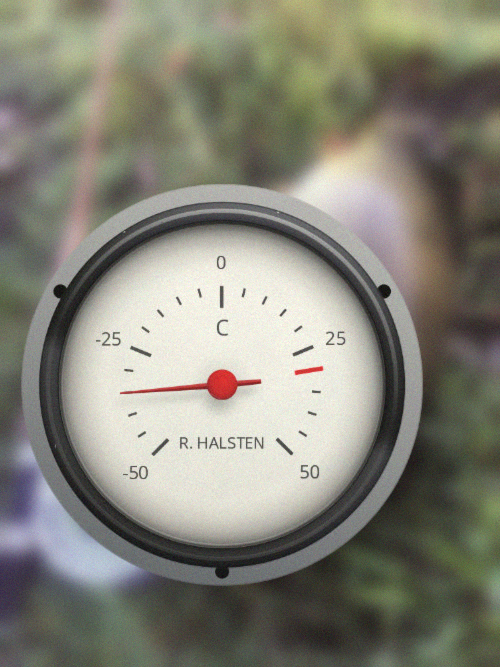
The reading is -35
